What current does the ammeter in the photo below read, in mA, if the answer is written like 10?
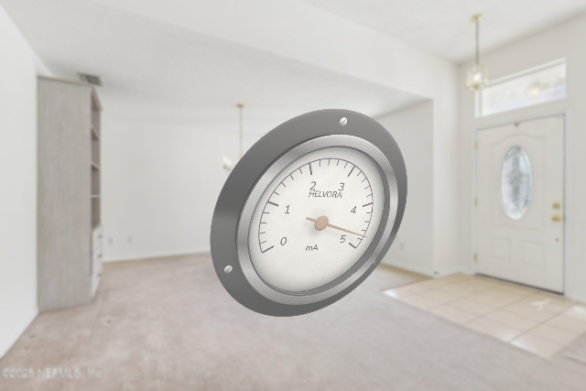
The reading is 4.7
